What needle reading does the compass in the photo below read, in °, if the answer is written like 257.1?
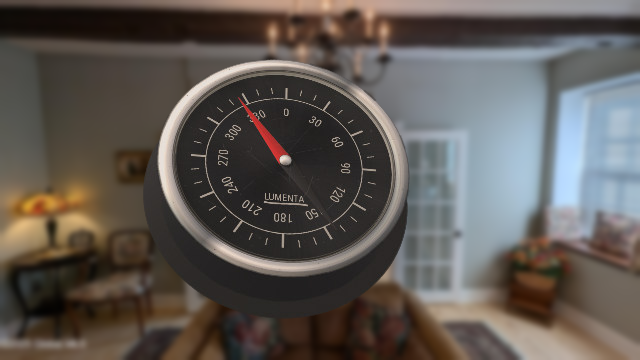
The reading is 325
